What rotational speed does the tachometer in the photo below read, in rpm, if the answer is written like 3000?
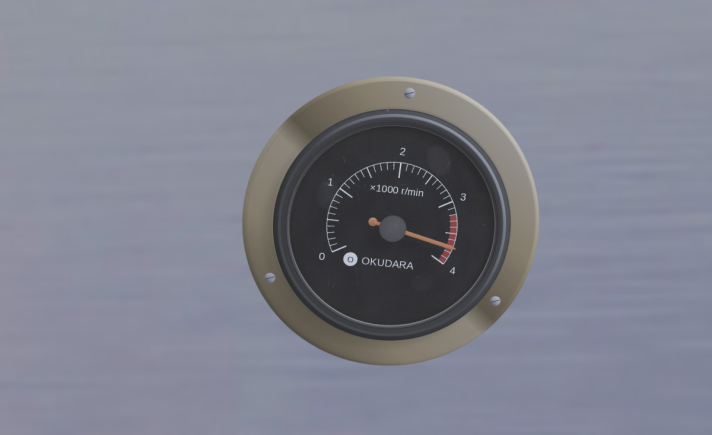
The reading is 3700
